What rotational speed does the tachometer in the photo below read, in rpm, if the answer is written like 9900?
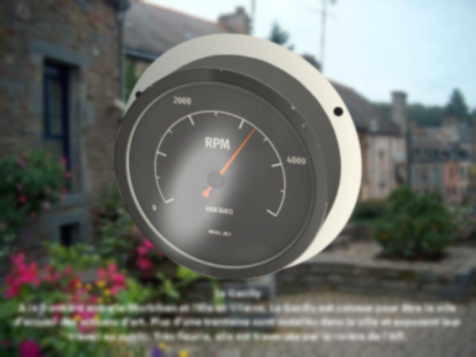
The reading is 3250
